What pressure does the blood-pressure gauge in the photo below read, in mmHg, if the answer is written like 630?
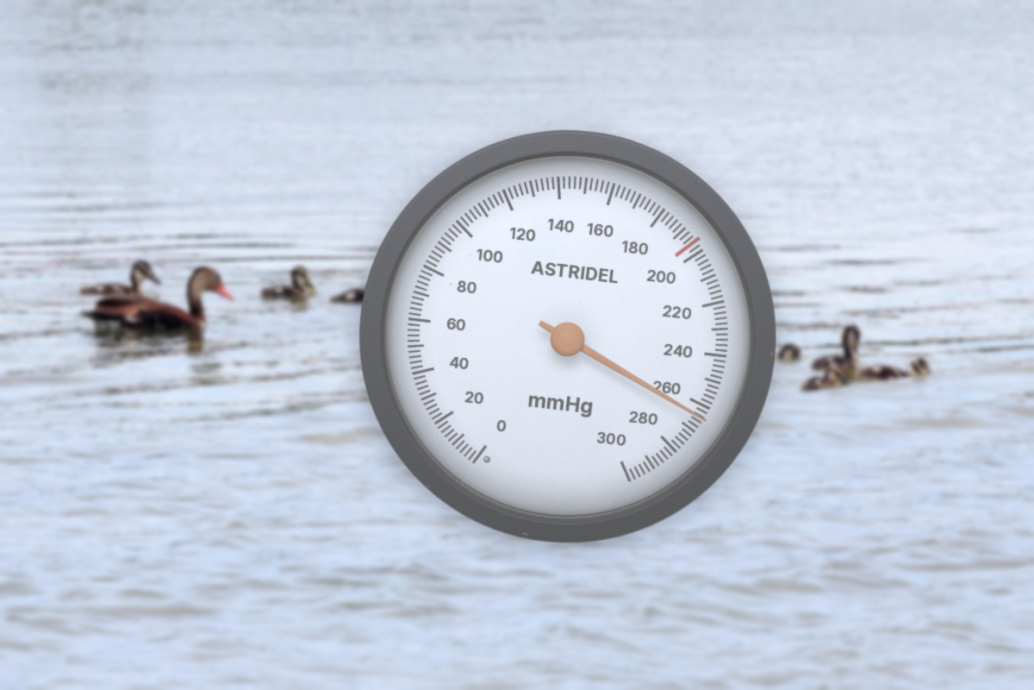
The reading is 264
